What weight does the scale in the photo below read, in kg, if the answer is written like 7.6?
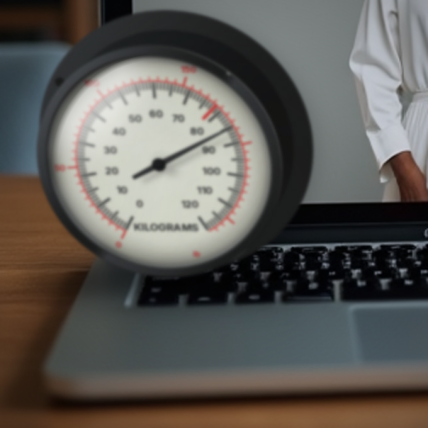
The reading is 85
